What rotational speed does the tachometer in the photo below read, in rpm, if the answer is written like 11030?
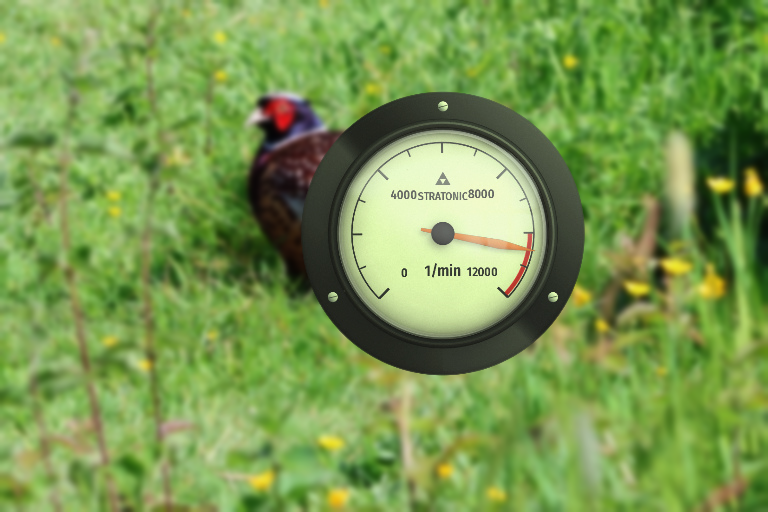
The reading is 10500
